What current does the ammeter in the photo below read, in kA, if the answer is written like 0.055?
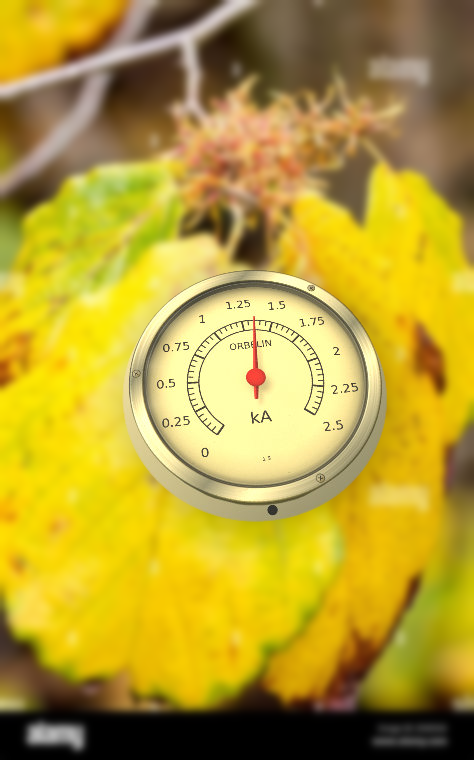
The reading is 1.35
